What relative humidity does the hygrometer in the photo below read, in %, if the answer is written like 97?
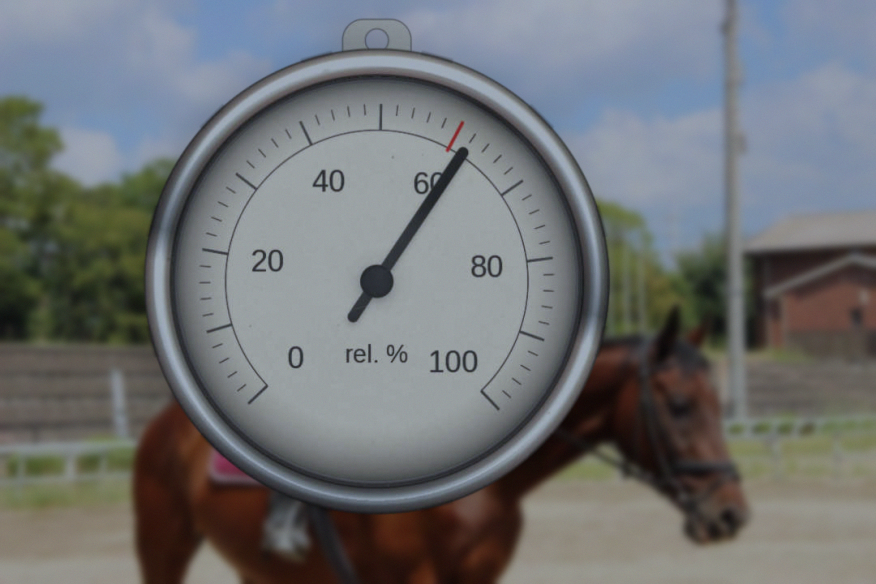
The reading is 62
